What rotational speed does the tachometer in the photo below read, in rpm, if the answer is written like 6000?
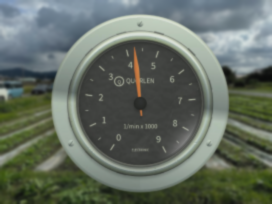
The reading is 4250
